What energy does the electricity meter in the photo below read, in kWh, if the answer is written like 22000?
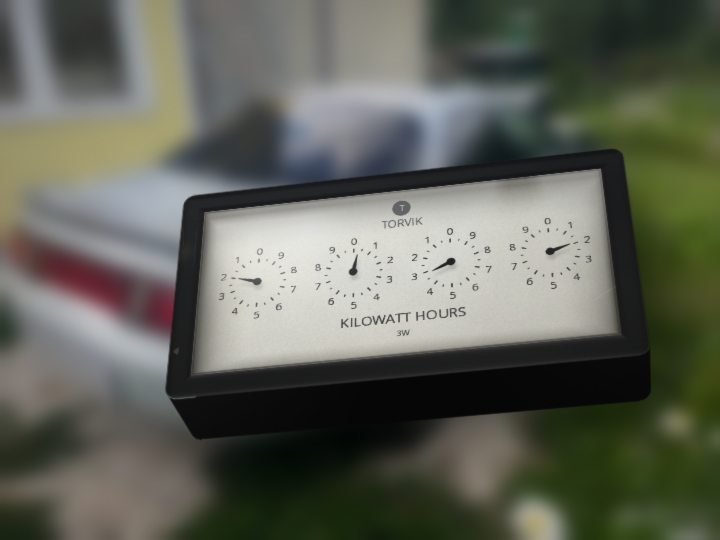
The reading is 2032
